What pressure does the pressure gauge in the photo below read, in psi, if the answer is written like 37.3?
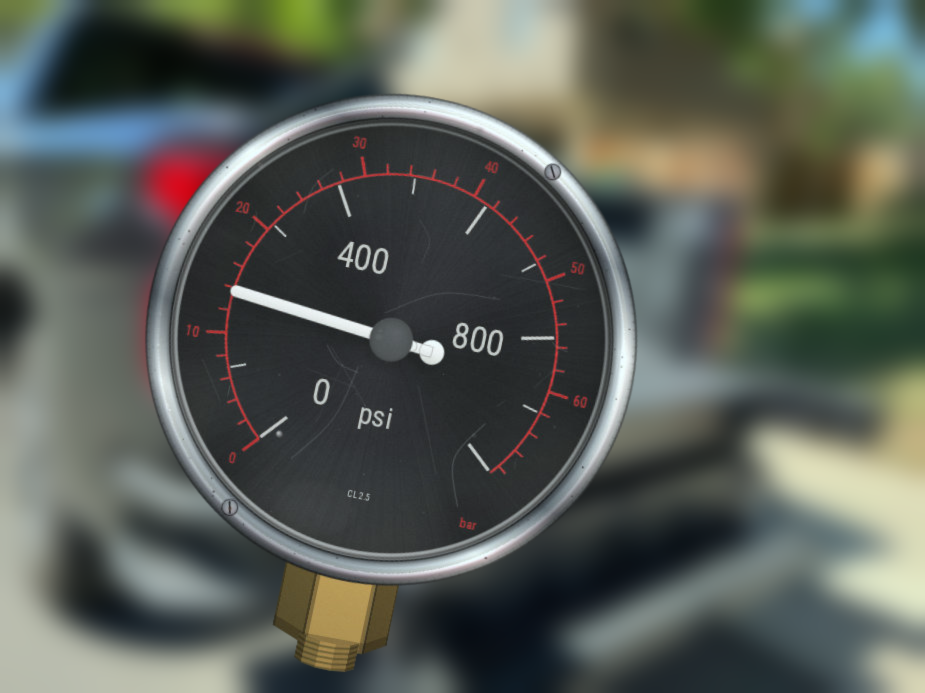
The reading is 200
